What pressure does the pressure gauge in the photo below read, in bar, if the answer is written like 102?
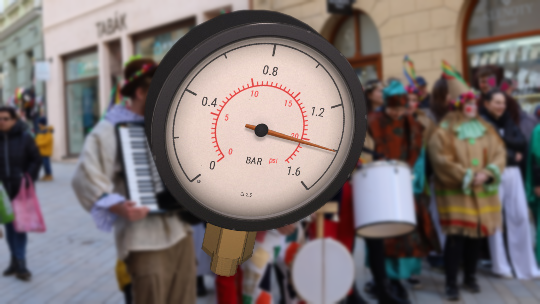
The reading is 1.4
